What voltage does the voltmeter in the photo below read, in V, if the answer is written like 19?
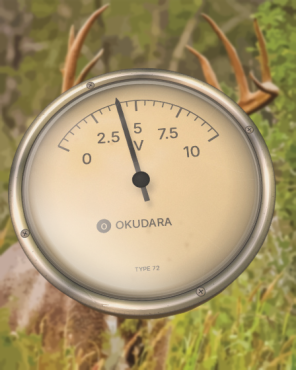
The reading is 4
